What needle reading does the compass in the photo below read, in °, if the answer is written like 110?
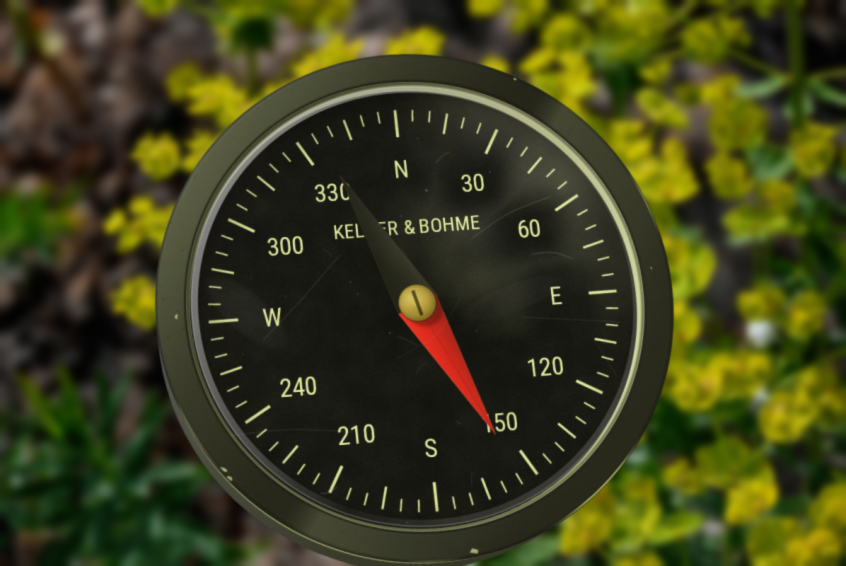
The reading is 155
